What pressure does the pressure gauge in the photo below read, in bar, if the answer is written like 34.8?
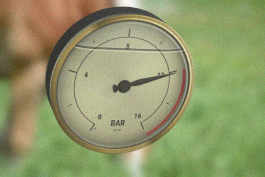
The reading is 12
